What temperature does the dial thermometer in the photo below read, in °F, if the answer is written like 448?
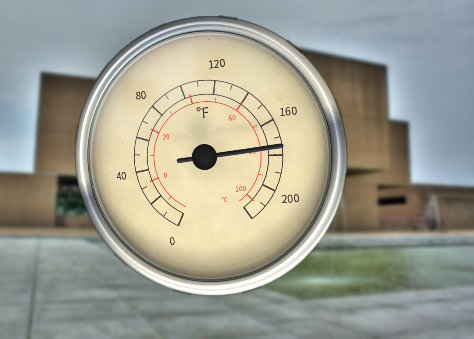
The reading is 175
